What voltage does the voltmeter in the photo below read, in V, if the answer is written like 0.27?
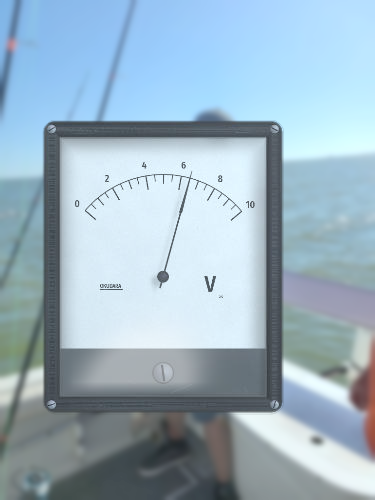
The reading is 6.5
